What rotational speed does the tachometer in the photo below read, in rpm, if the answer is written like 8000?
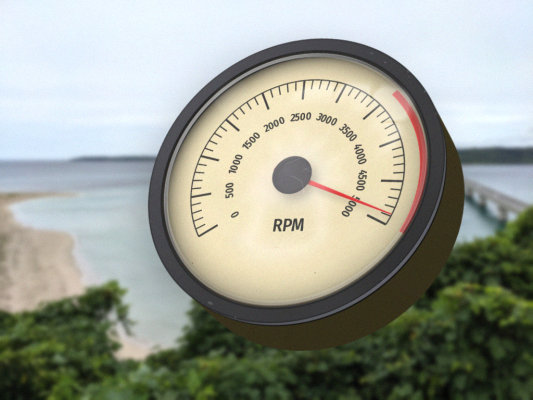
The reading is 4900
